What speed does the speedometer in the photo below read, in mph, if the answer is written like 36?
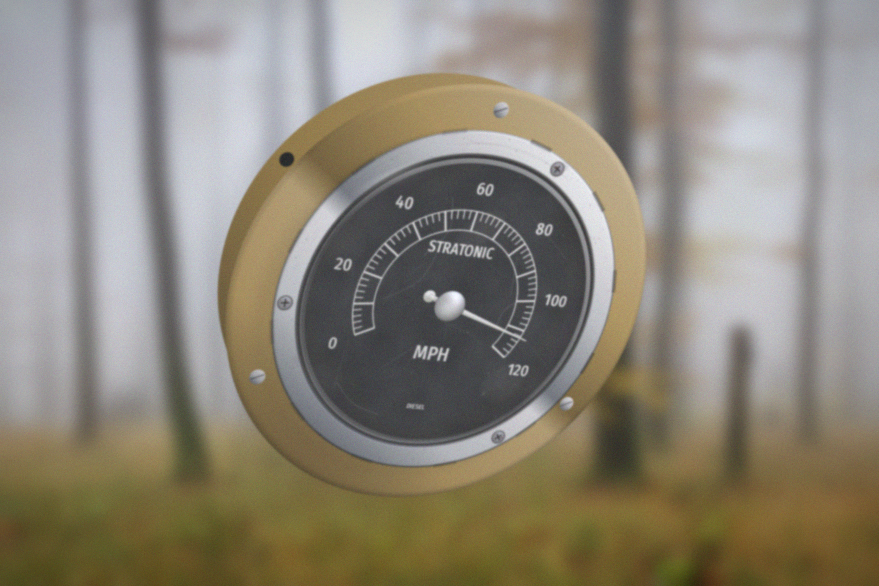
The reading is 112
